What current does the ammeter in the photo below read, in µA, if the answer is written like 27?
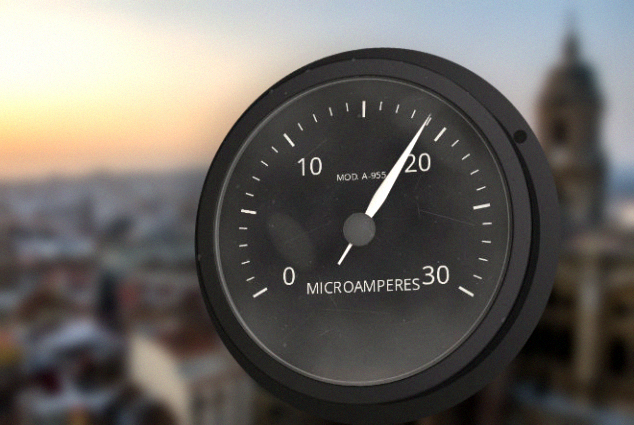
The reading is 19
